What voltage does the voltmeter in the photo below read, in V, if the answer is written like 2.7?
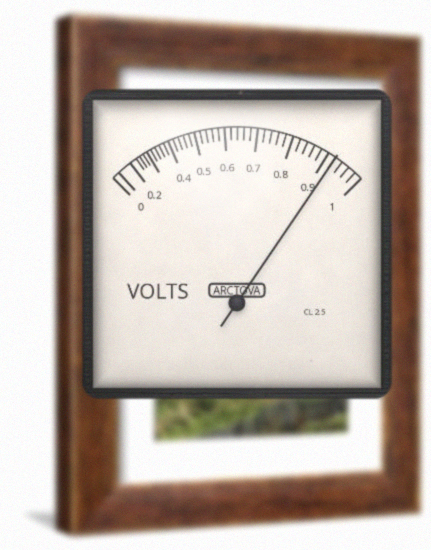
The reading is 0.92
